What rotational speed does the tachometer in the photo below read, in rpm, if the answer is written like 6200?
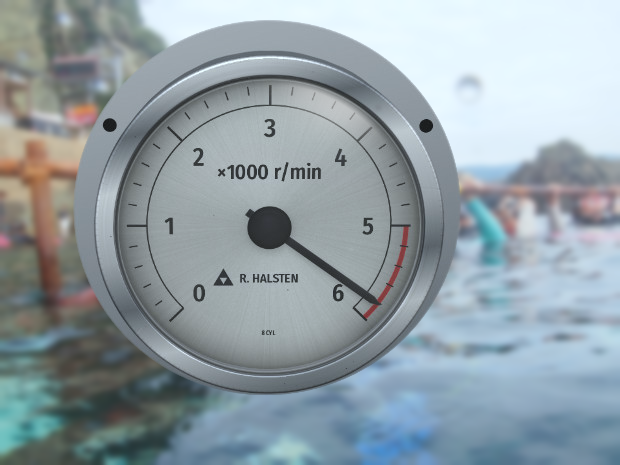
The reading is 5800
